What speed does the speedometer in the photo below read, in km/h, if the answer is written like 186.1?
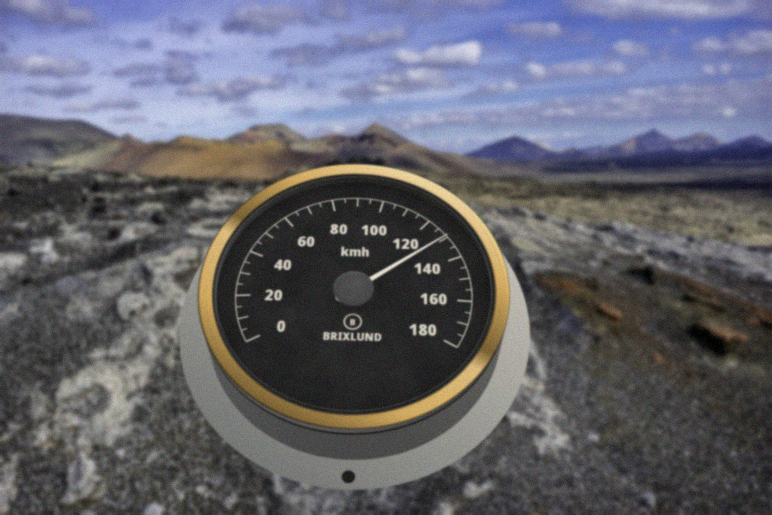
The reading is 130
